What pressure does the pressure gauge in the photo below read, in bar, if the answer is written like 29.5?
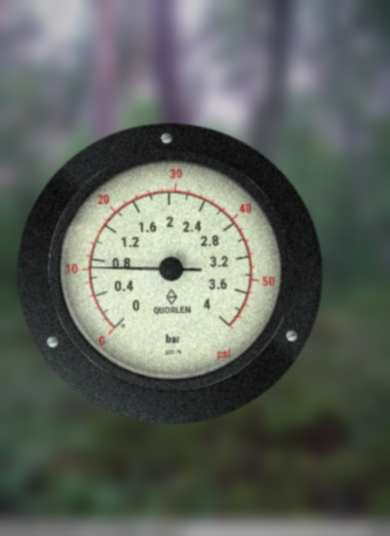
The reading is 0.7
